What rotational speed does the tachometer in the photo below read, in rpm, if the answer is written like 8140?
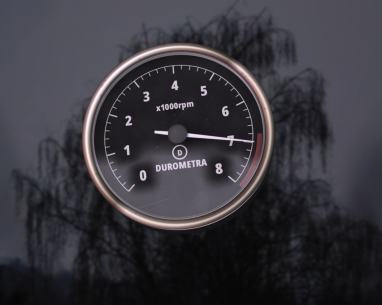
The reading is 7000
